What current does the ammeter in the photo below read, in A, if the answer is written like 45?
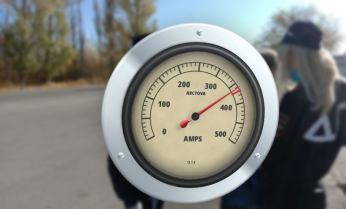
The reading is 360
